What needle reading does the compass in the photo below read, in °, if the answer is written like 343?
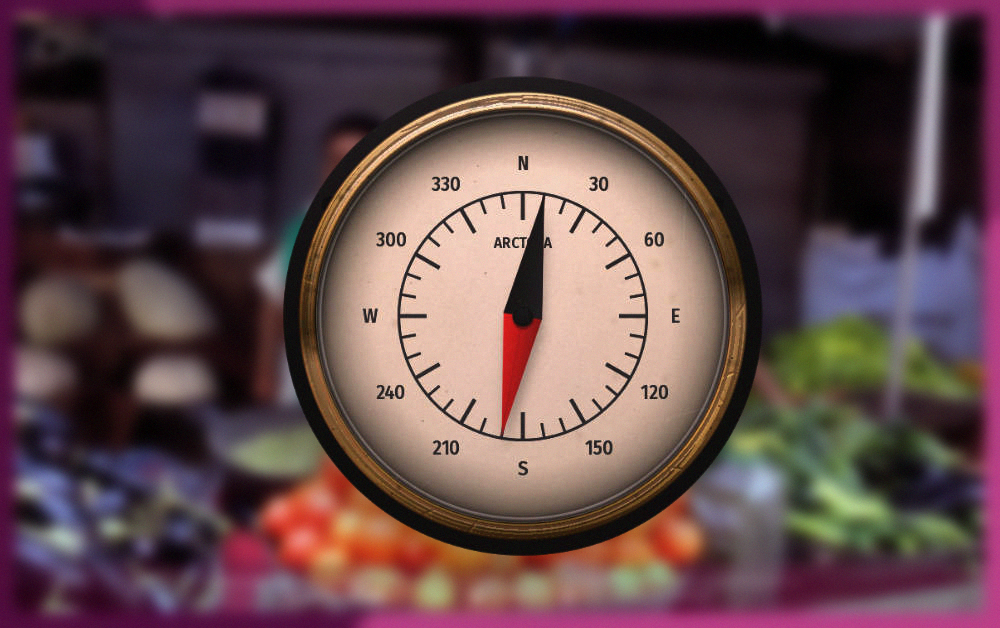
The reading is 190
